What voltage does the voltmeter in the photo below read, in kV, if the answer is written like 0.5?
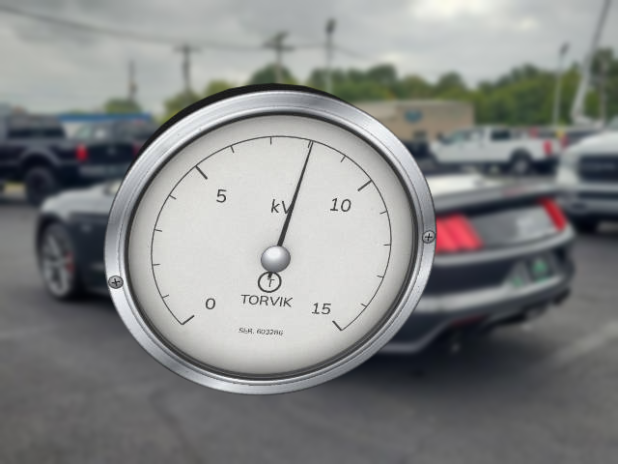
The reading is 8
